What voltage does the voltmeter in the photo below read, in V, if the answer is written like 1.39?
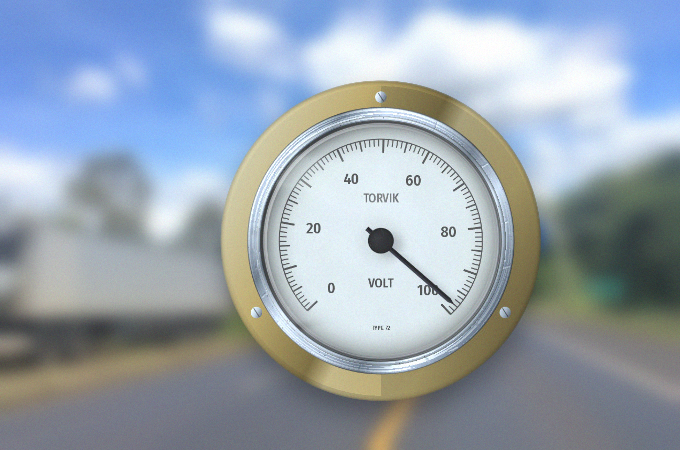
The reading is 98
